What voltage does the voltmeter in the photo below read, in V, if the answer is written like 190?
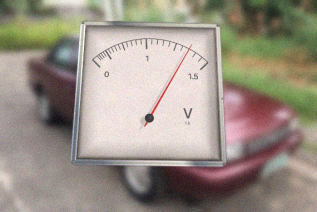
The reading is 1.35
